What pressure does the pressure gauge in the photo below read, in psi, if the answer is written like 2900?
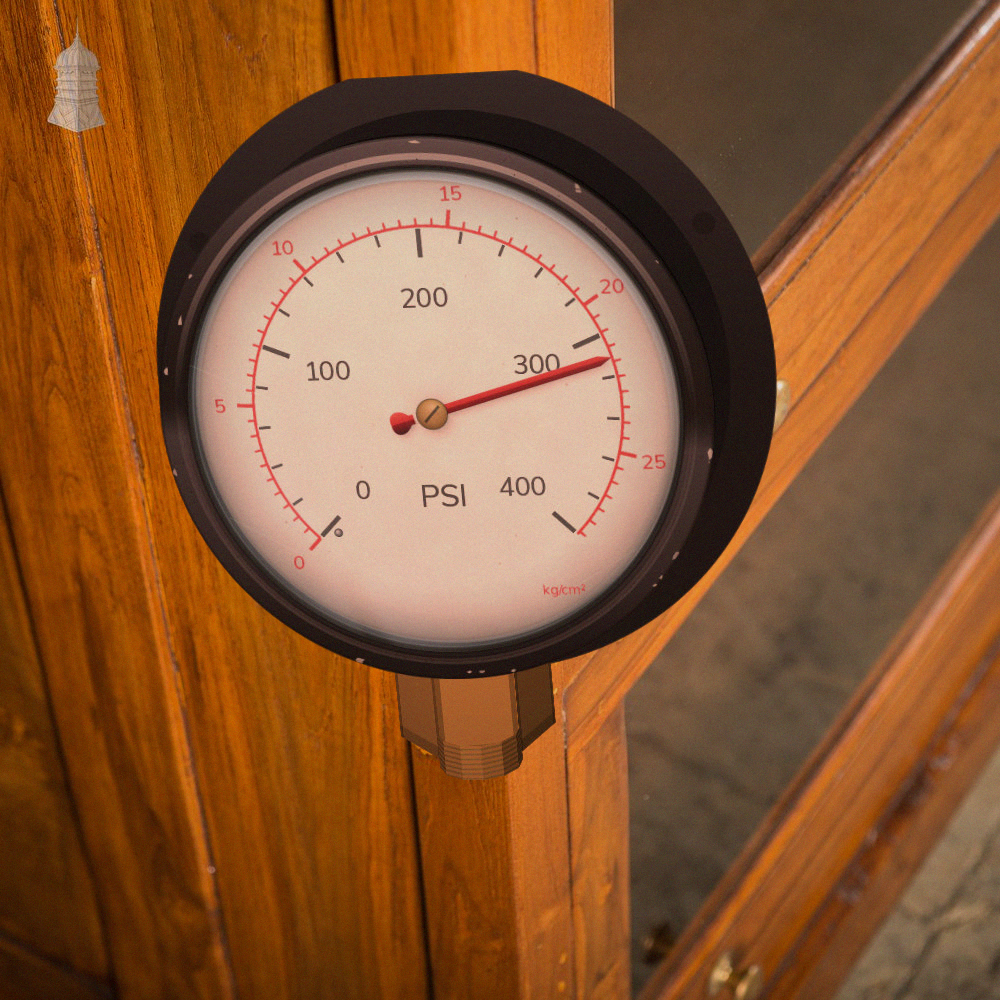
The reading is 310
